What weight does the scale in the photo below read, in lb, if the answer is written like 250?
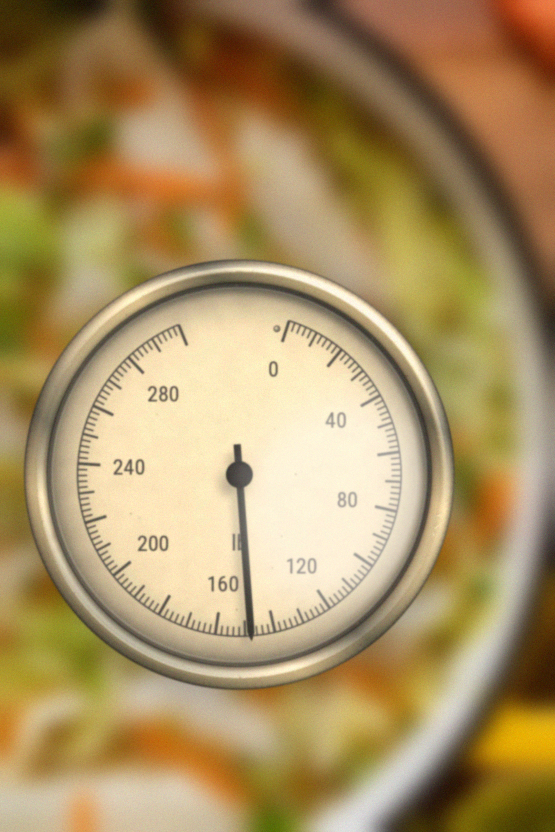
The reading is 148
